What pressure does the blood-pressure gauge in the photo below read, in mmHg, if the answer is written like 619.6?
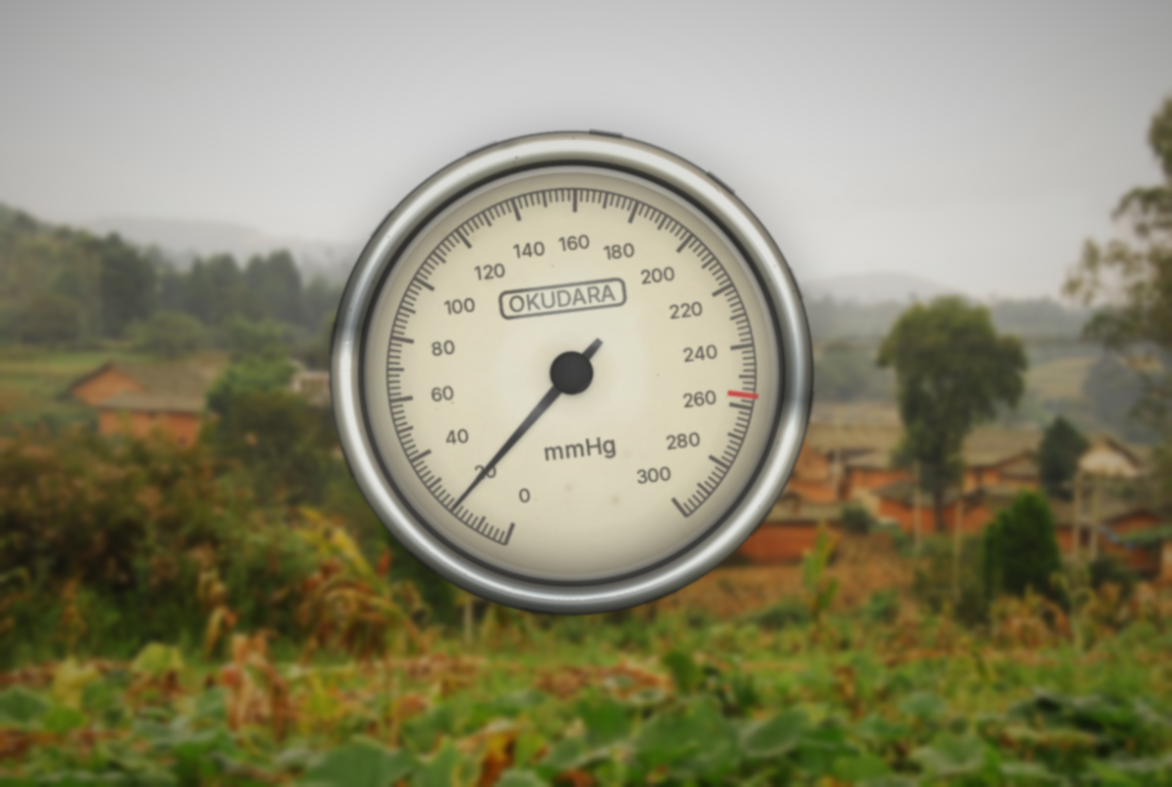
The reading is 20
